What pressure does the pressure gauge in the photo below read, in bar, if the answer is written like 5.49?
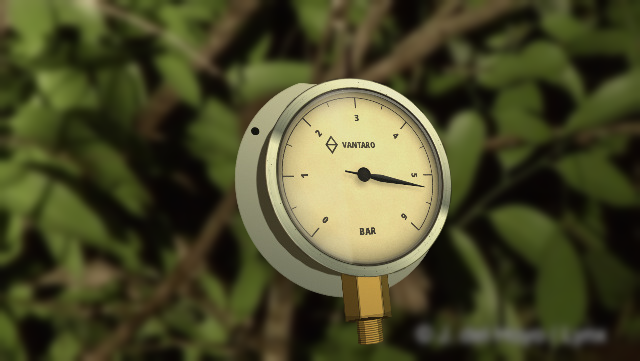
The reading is 5.25
